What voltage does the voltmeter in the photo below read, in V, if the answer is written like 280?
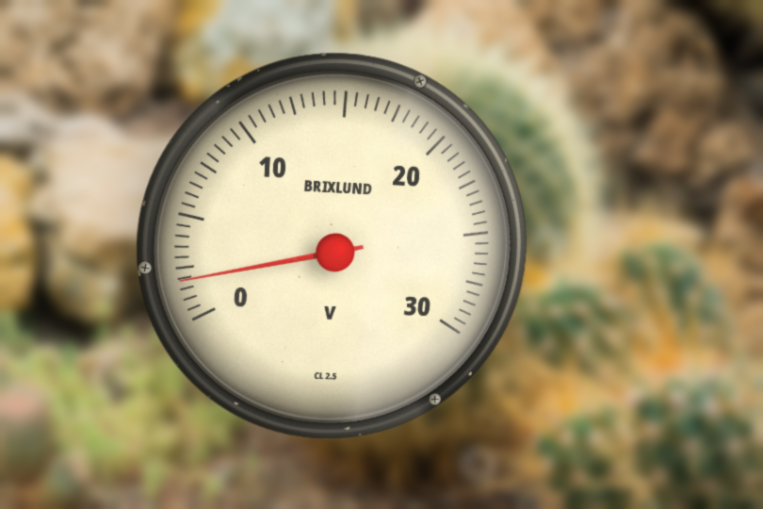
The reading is 2
